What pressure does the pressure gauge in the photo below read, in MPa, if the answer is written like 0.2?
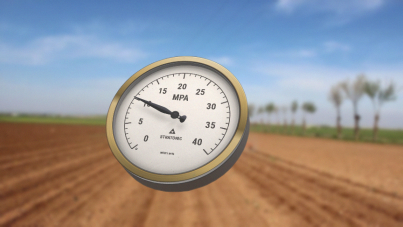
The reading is 10
